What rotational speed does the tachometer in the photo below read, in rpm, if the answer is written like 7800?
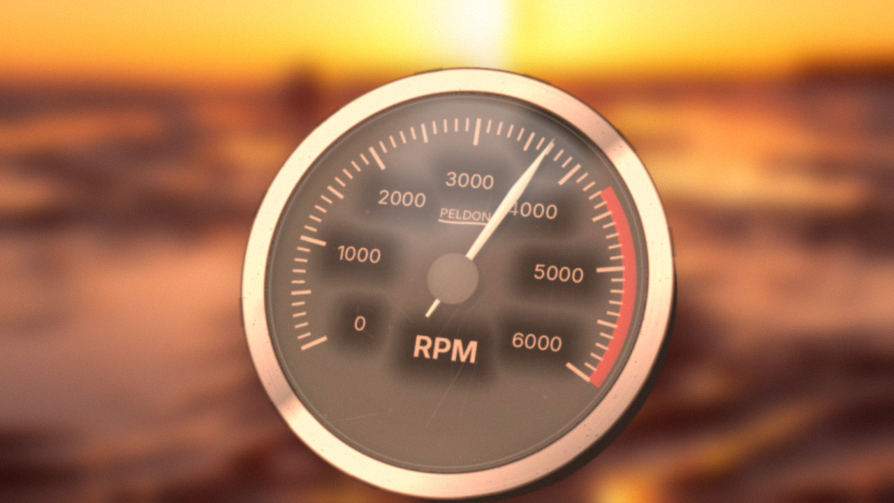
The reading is 3700
